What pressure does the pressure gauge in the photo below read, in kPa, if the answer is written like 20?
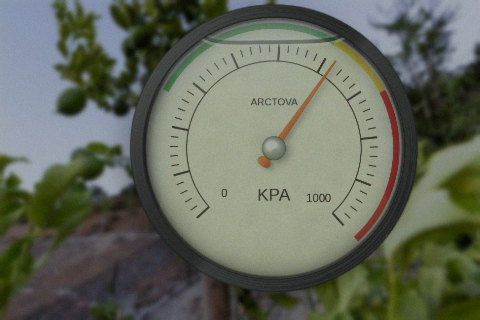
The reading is 620
